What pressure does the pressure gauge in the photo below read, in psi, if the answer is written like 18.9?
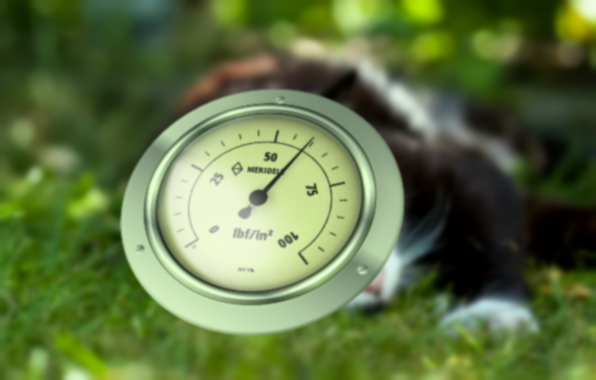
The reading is 60
